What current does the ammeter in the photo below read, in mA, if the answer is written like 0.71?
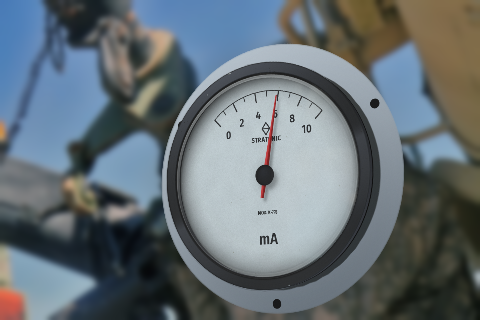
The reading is 6
